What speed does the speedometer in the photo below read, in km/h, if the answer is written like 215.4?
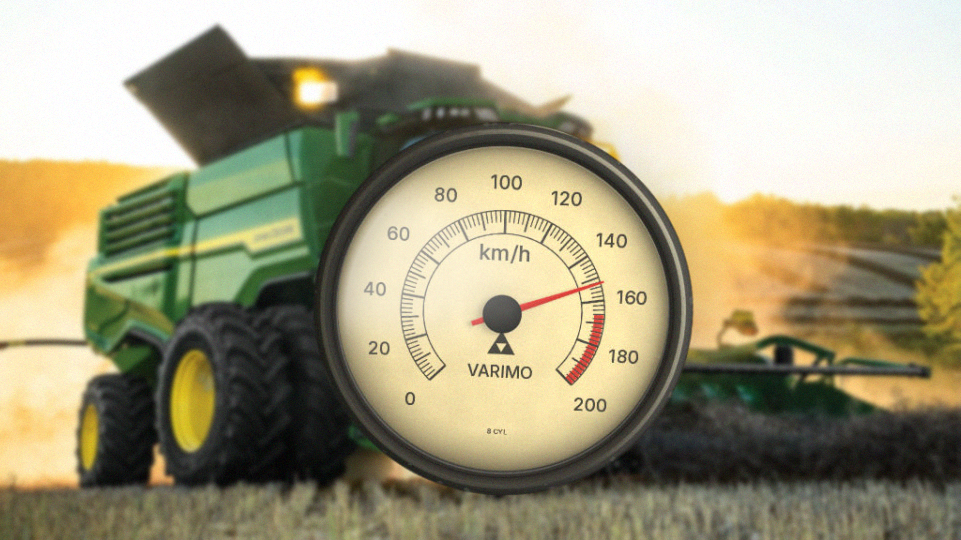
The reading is 152
